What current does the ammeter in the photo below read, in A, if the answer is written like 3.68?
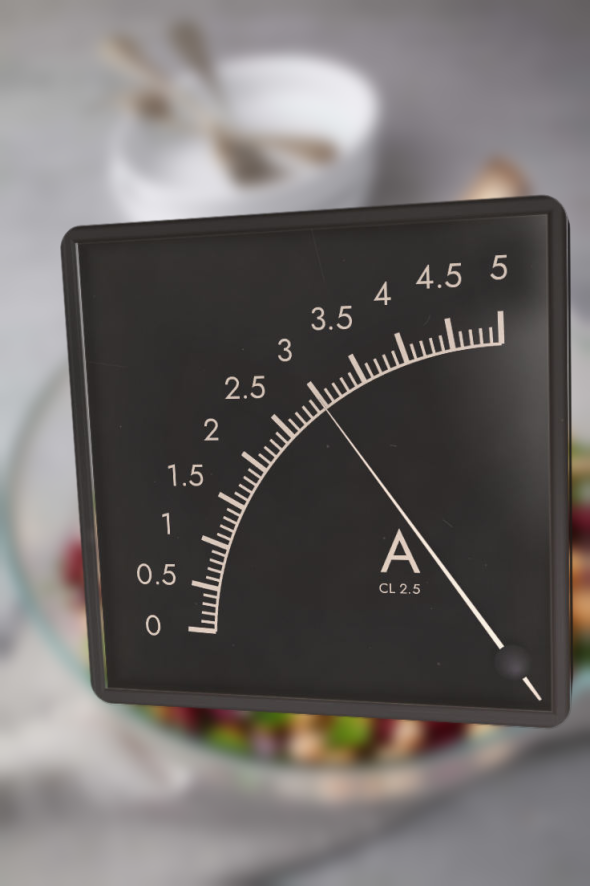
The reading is 3
